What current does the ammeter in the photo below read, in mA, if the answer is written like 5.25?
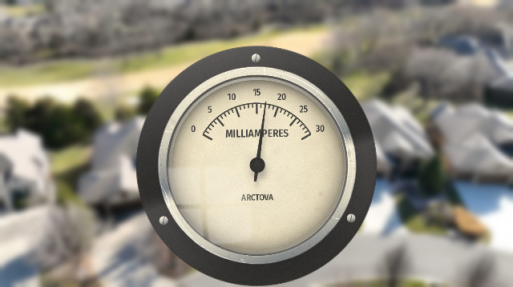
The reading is 17
